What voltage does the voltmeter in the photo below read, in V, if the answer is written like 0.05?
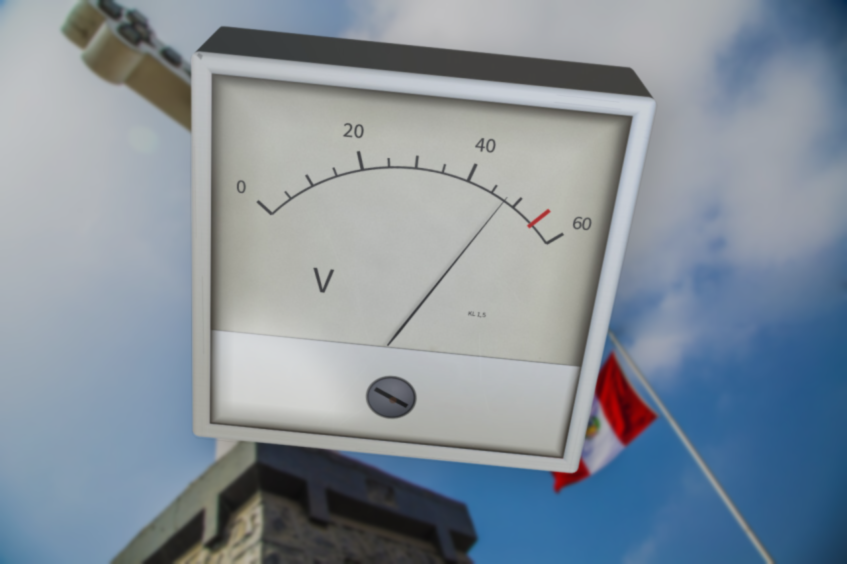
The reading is 47.5
